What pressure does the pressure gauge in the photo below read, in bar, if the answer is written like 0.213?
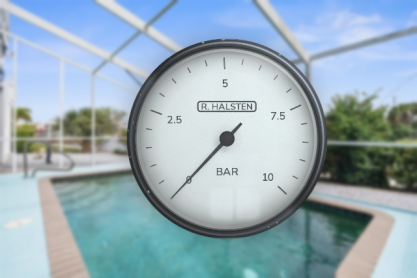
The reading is 0
